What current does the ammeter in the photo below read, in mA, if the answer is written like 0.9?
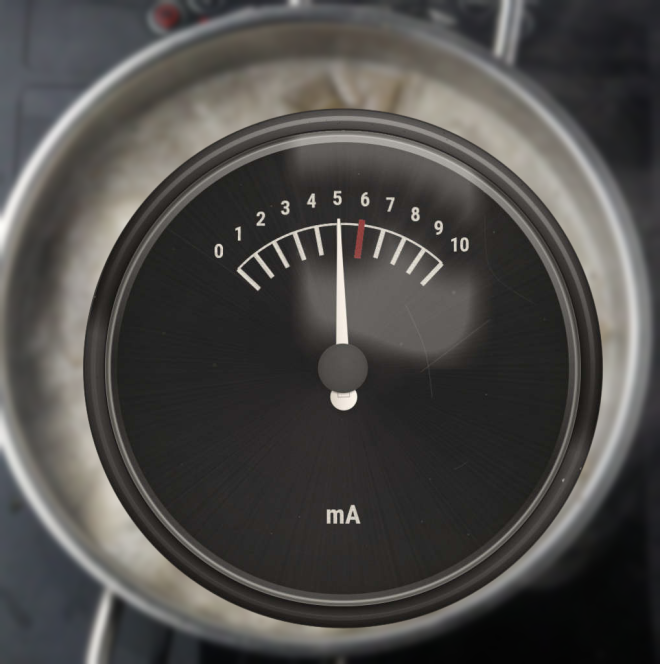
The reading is 5
